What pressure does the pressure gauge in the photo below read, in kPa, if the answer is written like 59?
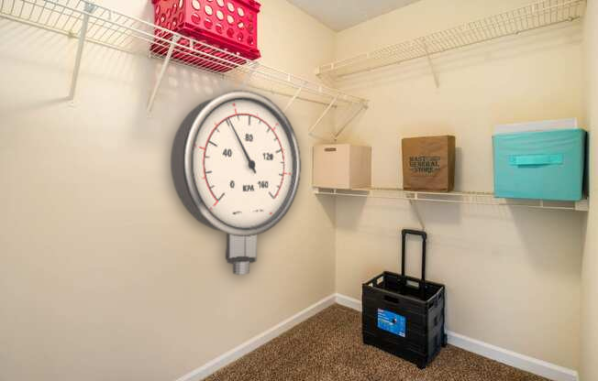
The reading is 60
